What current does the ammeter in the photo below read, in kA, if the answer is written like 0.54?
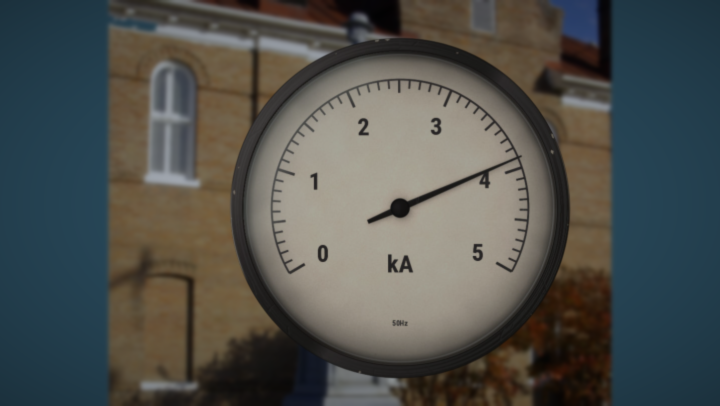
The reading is 3.9
